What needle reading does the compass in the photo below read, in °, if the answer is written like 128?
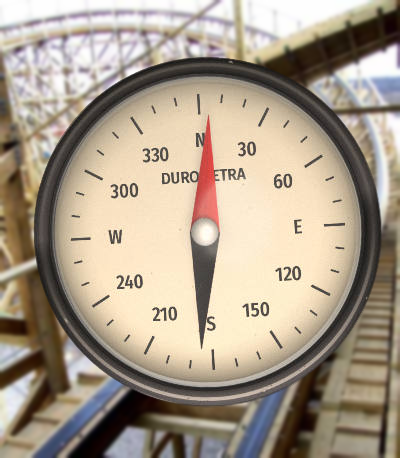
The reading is 5
